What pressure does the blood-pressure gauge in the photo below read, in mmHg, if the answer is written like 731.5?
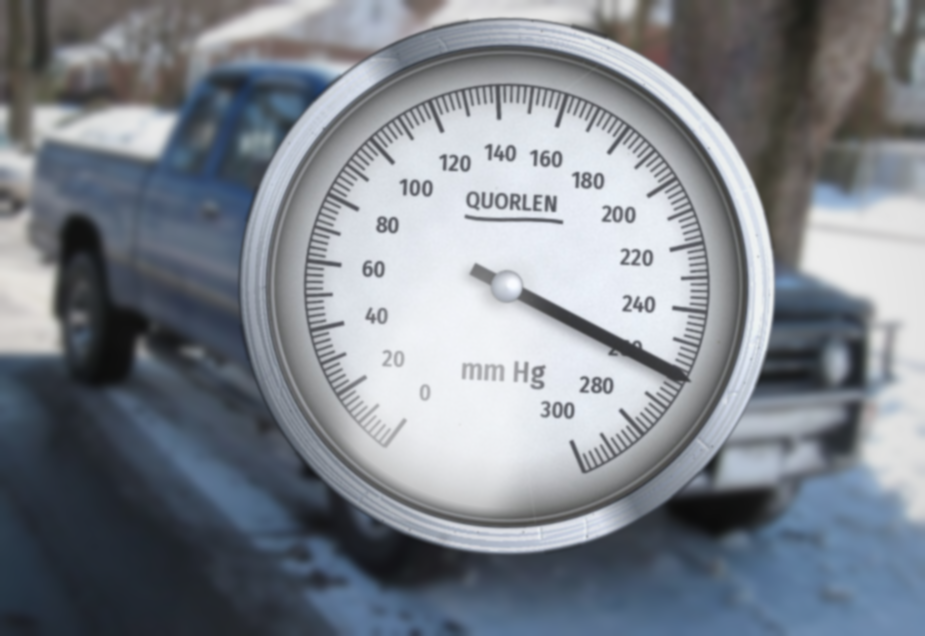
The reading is 260
